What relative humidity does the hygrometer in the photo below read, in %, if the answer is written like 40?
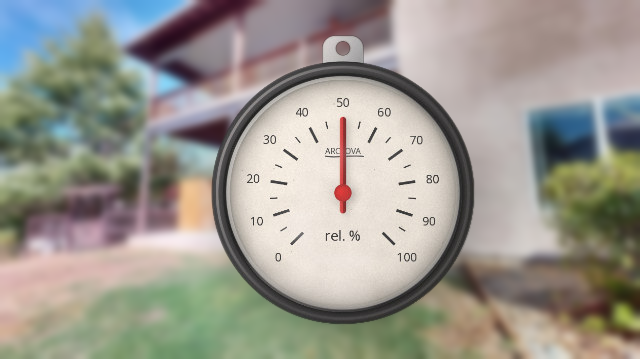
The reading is 50
